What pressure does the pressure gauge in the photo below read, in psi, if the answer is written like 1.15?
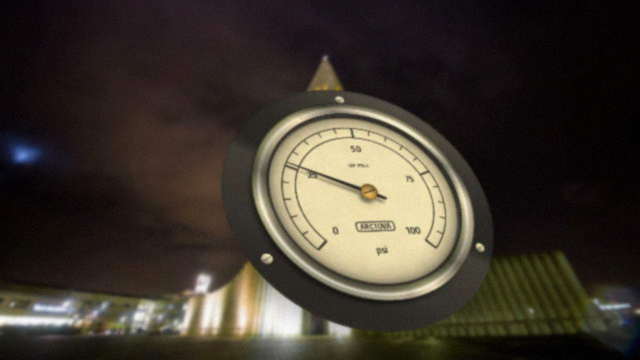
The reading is 25
